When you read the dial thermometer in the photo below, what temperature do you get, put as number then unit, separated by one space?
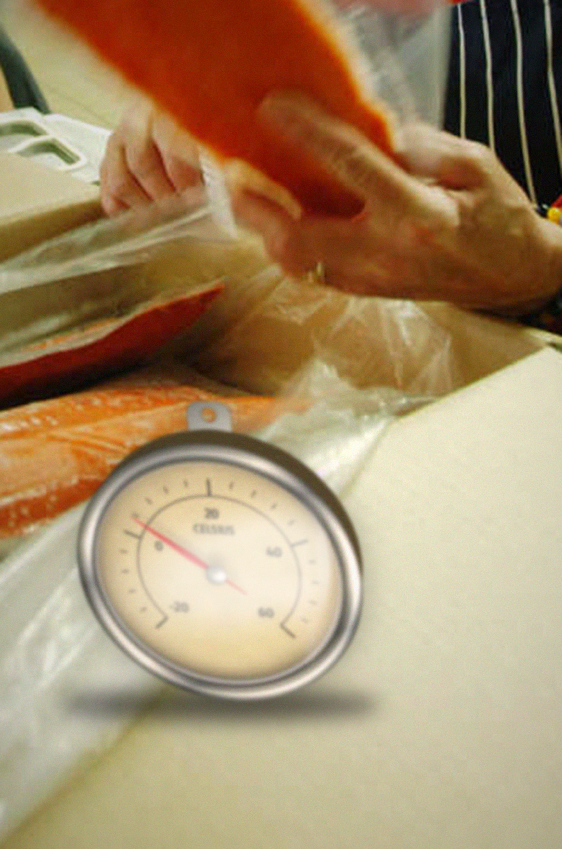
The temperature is 4 °C
